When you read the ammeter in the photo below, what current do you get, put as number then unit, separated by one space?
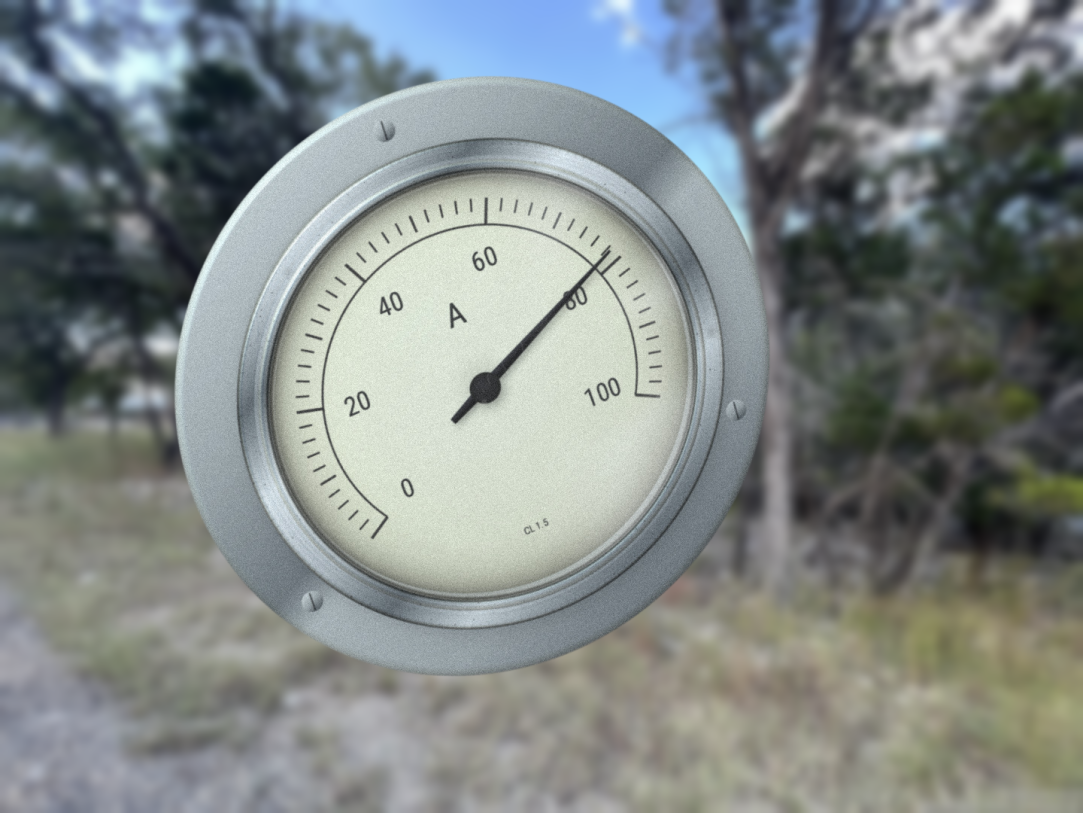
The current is 78 A
